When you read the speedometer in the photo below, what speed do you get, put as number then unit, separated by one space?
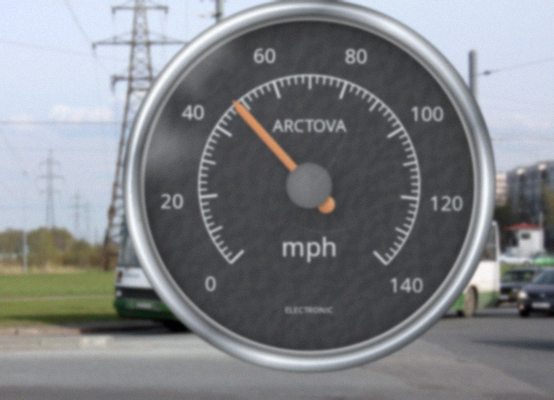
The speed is 48 mph
